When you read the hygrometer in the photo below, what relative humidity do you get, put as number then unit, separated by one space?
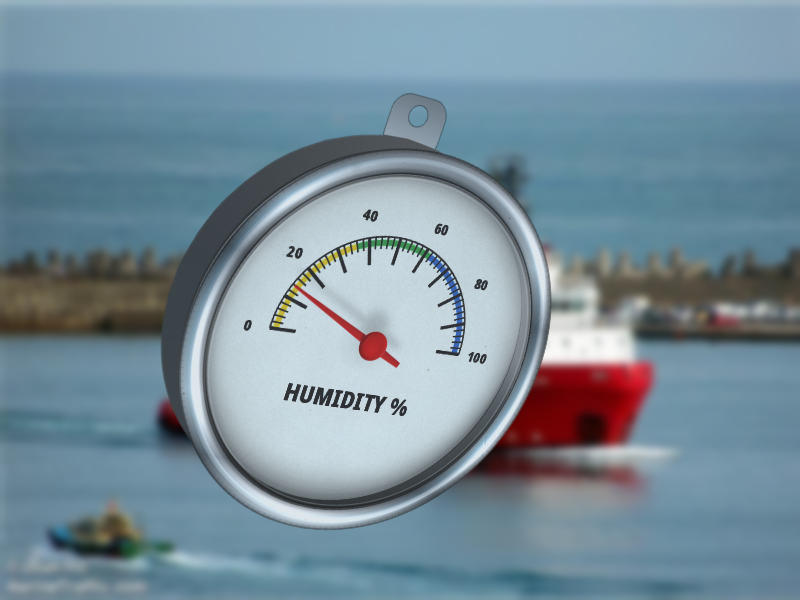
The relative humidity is 14 %
